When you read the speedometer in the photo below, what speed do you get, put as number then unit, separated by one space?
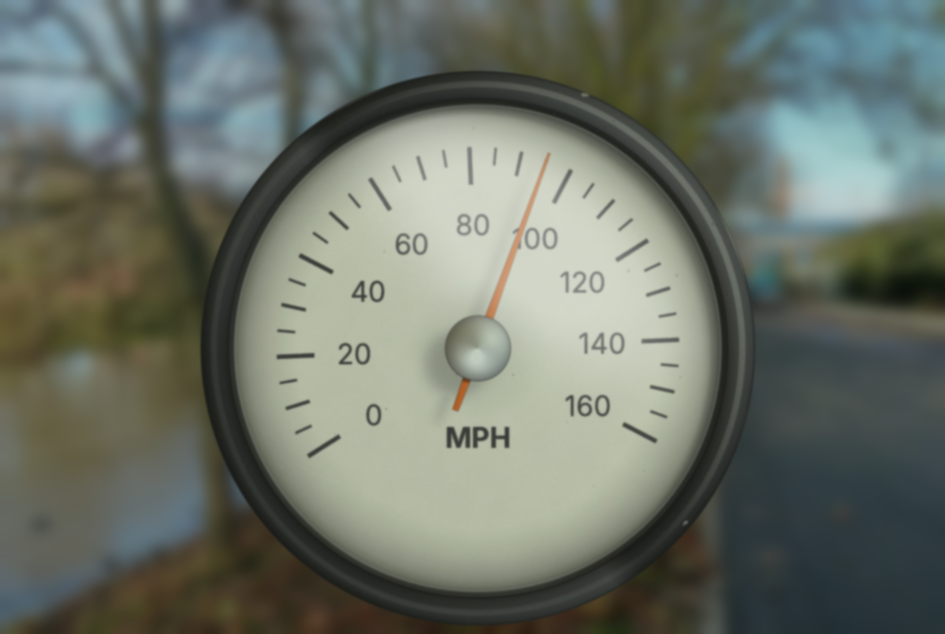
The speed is 95 mph
